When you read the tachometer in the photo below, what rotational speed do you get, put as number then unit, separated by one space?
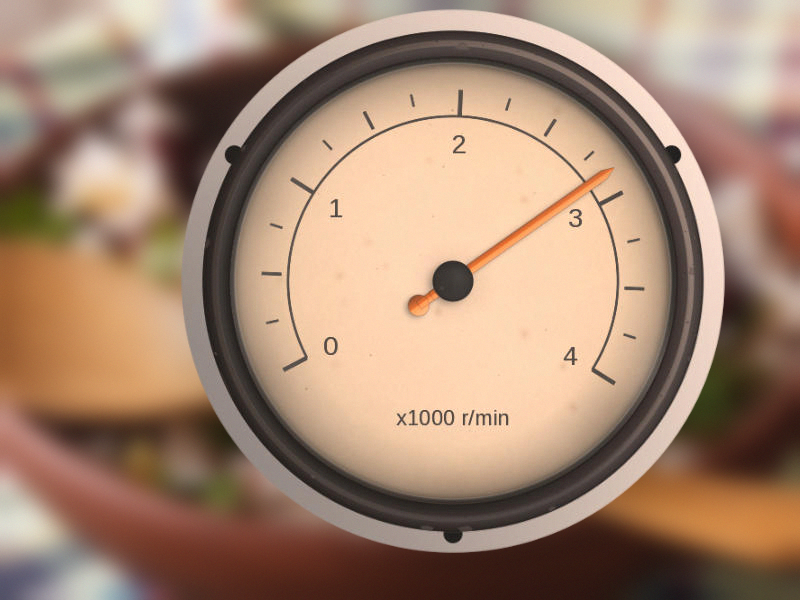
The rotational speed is 2875 rpm
